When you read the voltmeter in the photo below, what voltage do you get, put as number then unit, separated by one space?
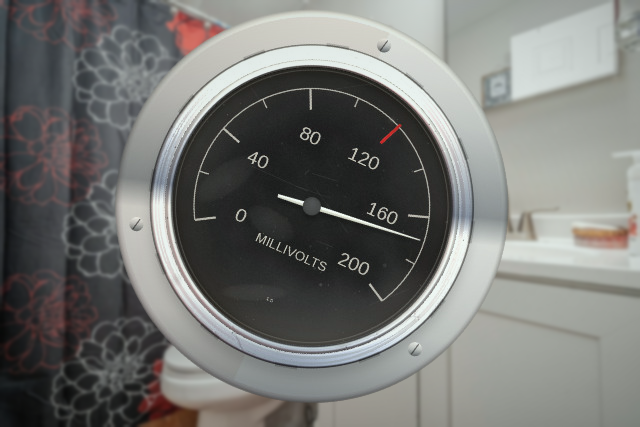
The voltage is 170 mV
